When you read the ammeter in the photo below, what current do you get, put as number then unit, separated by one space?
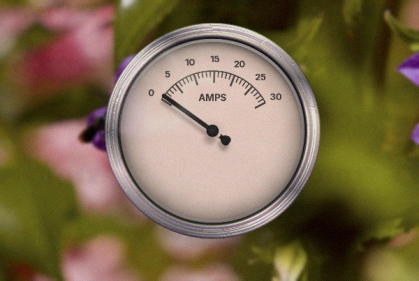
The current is 1 A
